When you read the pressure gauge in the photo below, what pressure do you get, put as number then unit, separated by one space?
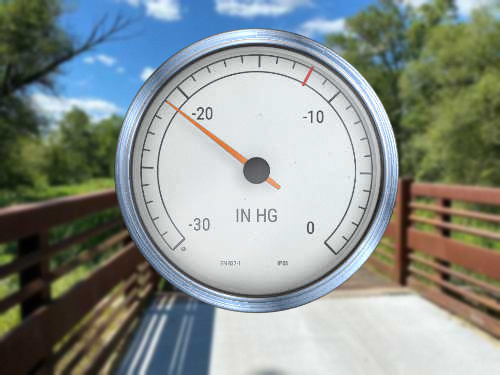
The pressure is -21 inHg
